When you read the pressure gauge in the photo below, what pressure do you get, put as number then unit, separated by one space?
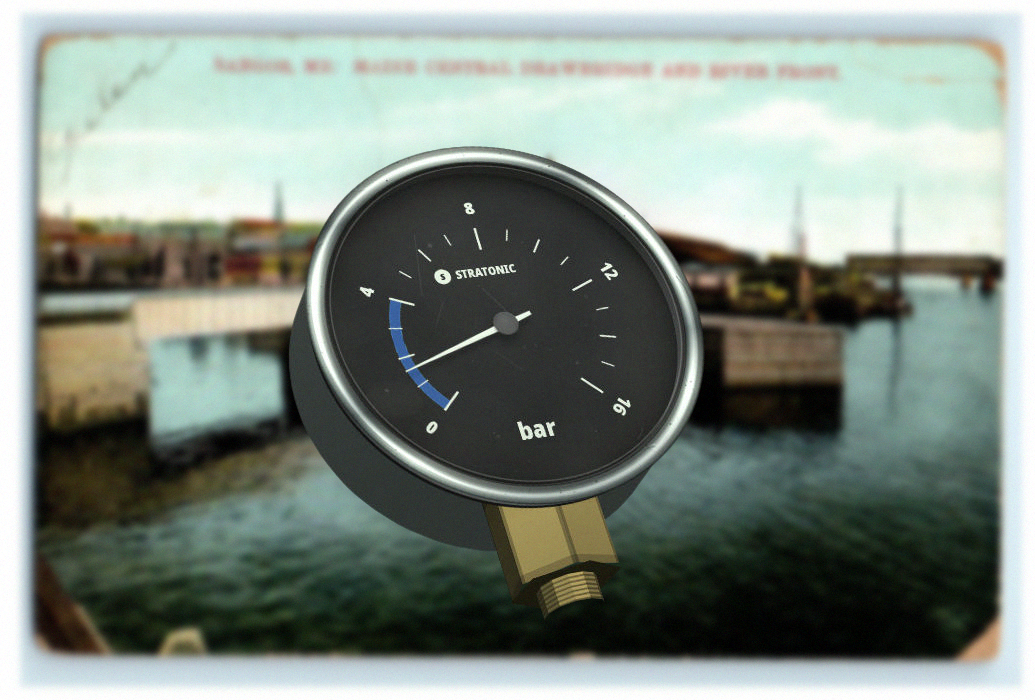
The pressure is 1.5 bar
